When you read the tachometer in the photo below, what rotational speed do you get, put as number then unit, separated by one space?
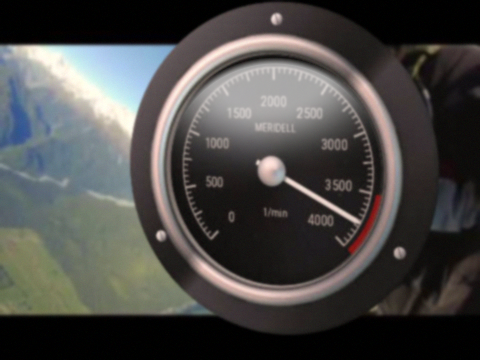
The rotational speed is 3750 rpm
